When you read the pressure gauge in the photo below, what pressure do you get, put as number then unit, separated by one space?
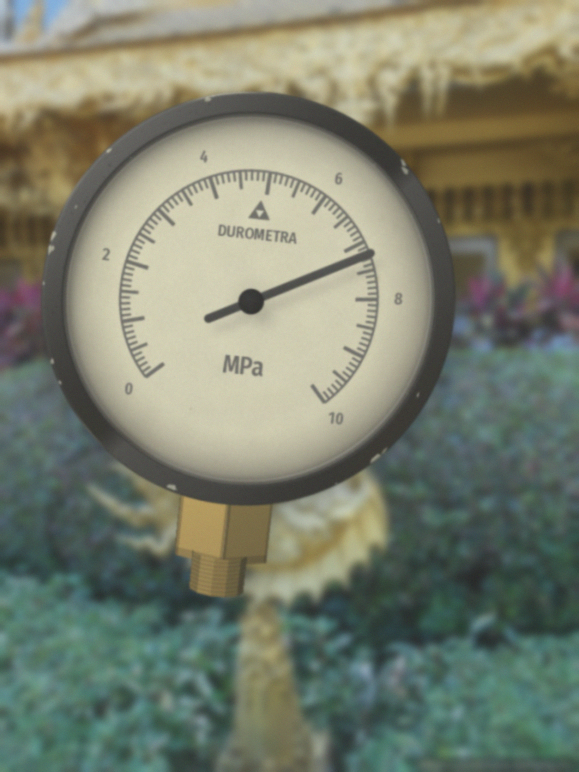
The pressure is 7.2 MPa
